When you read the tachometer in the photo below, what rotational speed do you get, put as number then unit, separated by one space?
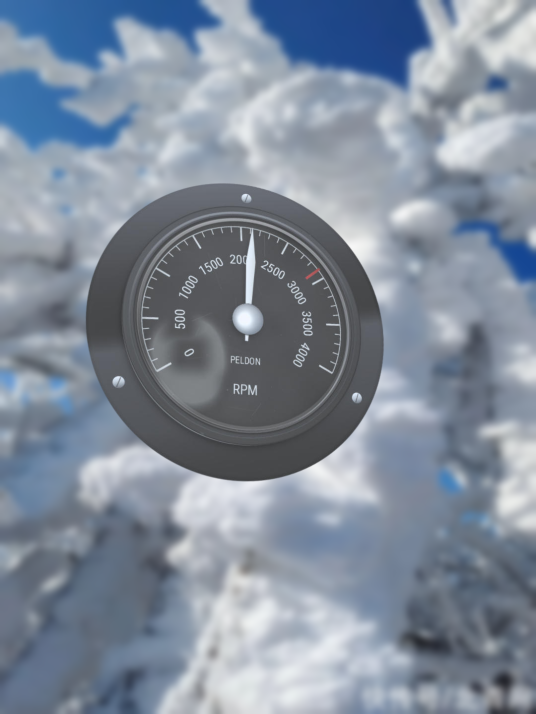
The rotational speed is 2100 rpm
